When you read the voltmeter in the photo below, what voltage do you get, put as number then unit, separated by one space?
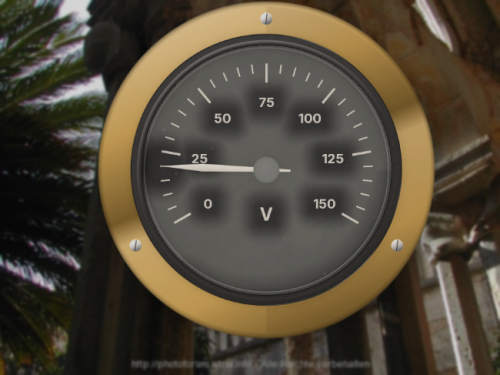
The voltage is 20 V
